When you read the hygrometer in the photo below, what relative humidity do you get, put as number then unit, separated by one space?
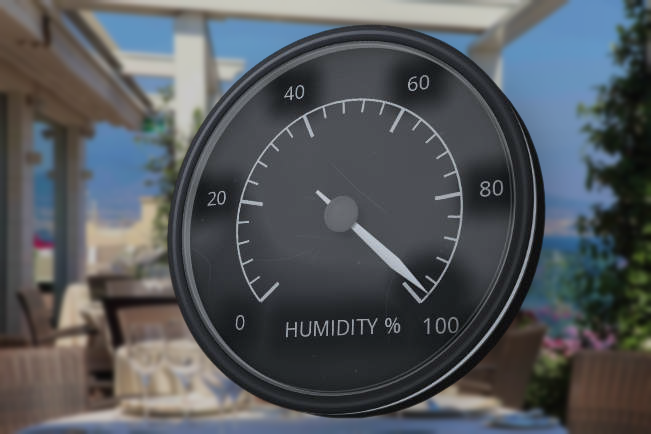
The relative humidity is 98 %
